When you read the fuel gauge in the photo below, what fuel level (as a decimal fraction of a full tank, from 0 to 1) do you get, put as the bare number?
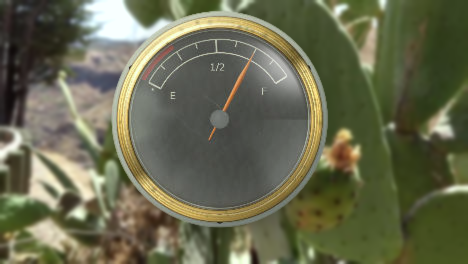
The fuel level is 0.75
